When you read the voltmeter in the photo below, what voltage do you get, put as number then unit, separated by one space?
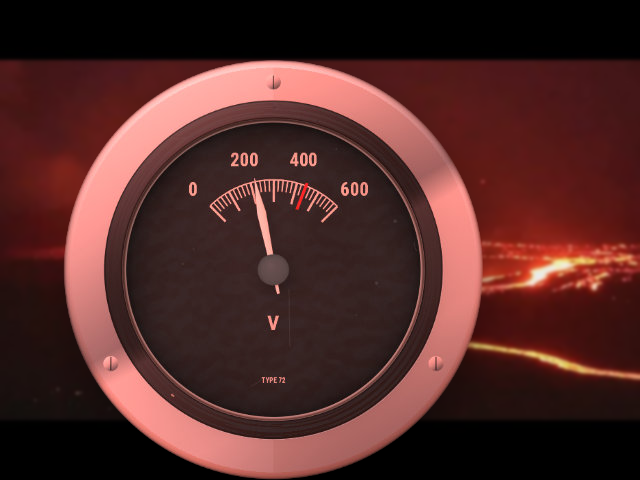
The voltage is 220 V
